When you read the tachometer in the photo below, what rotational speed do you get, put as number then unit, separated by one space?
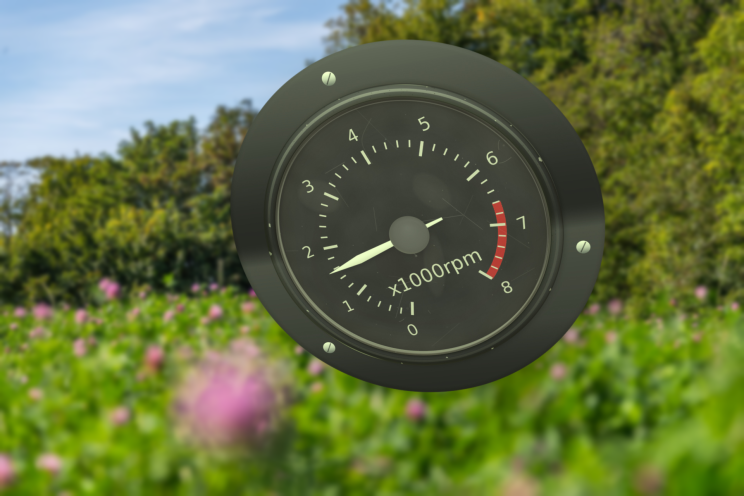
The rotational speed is 1600 rpm
